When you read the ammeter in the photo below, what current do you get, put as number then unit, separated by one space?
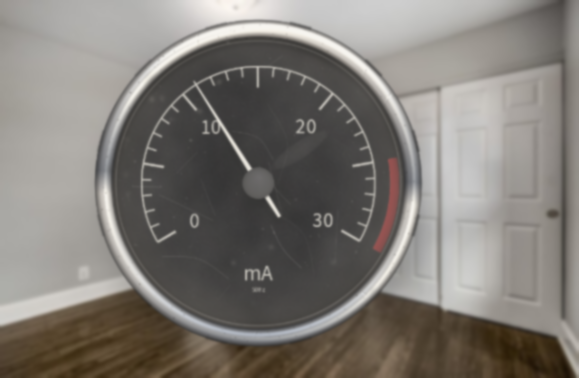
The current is 11 mA
